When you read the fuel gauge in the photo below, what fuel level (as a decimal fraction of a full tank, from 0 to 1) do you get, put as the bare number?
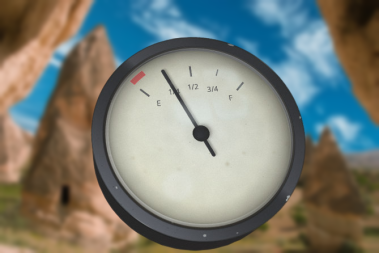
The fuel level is 0.25
